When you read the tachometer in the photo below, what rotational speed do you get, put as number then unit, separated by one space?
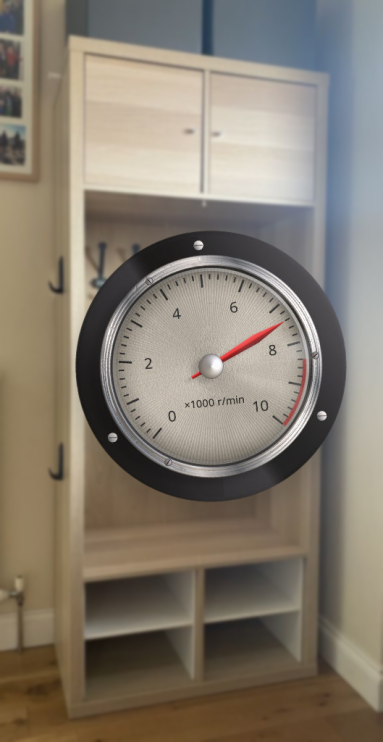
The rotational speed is 7400 rpm
